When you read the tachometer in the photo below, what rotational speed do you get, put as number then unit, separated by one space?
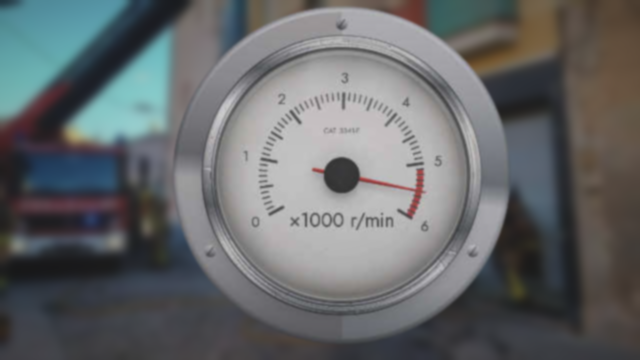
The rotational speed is 5500 rpm
